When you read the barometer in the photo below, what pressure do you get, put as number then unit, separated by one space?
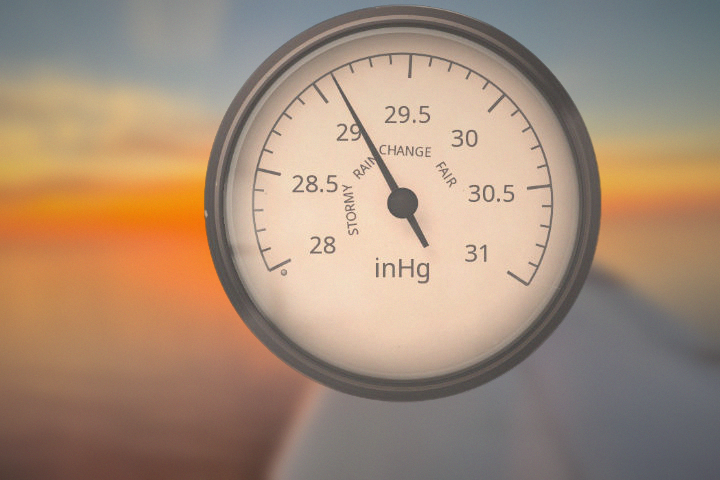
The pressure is 29.1 inHg
